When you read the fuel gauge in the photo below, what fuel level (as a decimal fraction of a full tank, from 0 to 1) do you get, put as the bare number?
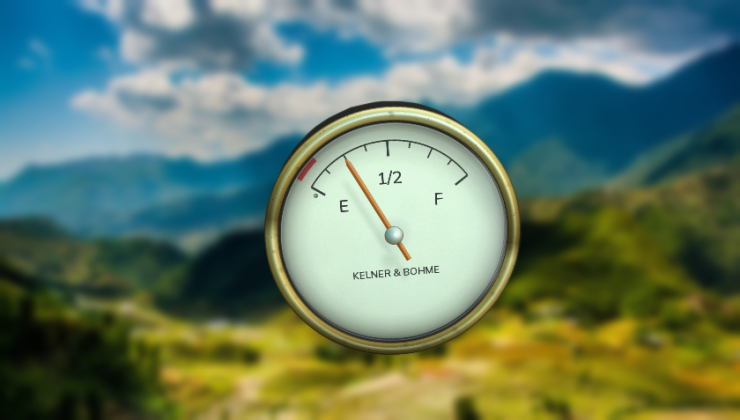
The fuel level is 0.25
